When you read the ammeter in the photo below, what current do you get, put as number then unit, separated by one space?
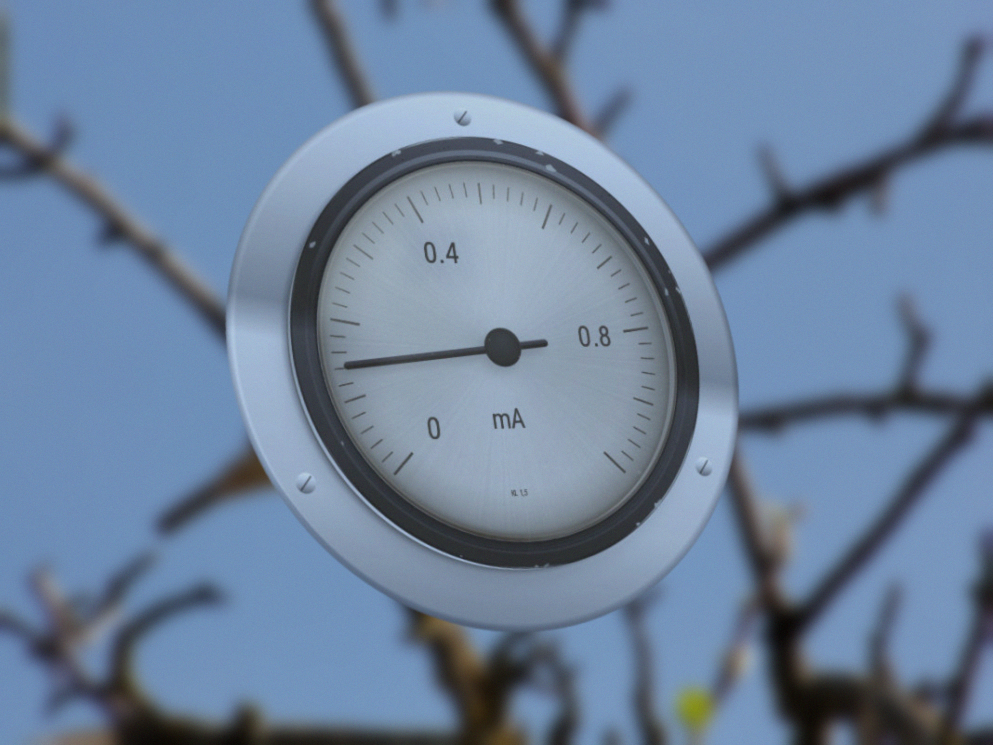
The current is 0.14 mA
